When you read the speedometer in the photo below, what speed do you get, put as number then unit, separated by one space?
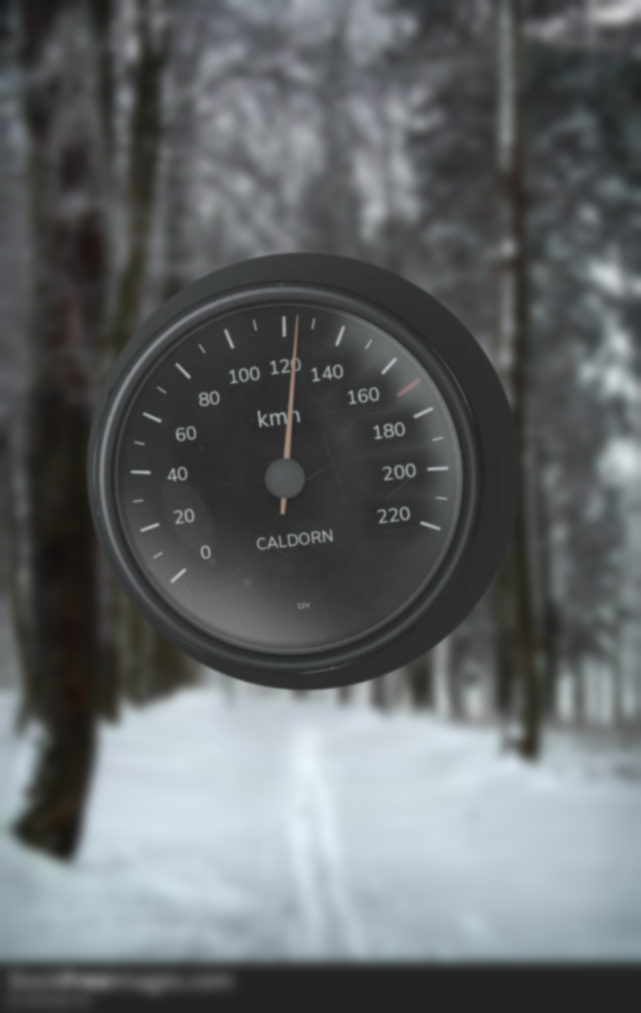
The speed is 125 km/h
